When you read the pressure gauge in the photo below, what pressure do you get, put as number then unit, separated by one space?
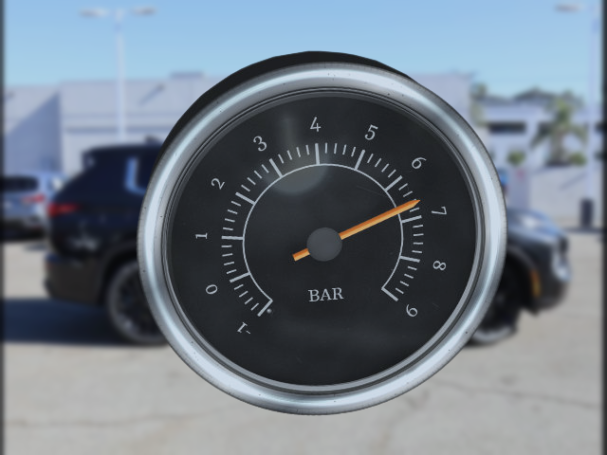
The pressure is 6.6 bar
